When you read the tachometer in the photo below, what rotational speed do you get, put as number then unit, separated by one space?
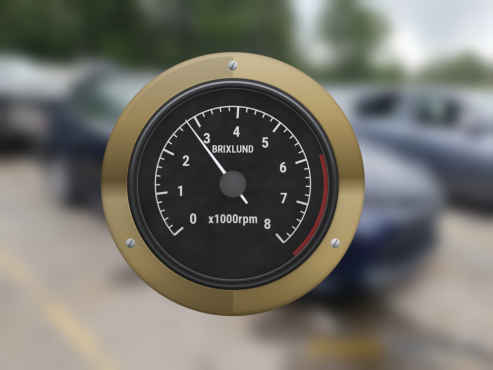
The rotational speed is 2800 rpm
